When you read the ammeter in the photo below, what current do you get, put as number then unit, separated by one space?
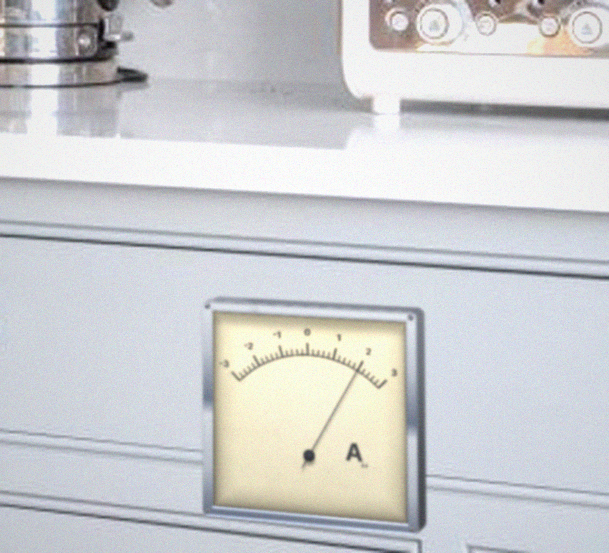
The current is 2 A
